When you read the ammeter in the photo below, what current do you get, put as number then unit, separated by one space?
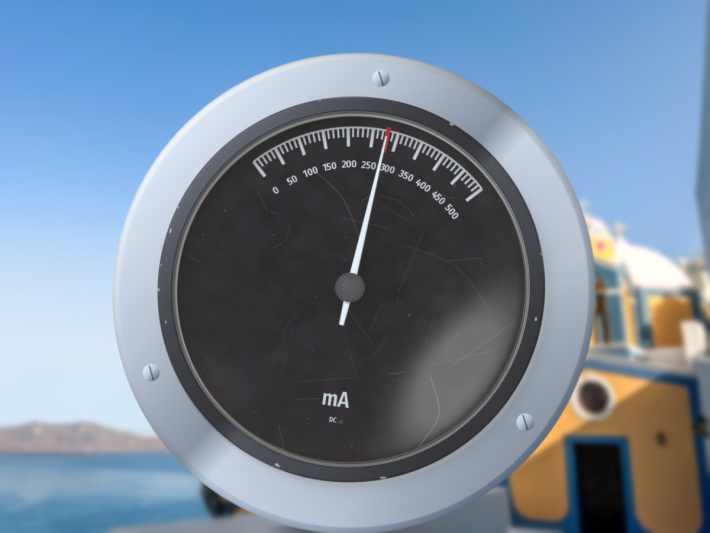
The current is 280 mA
